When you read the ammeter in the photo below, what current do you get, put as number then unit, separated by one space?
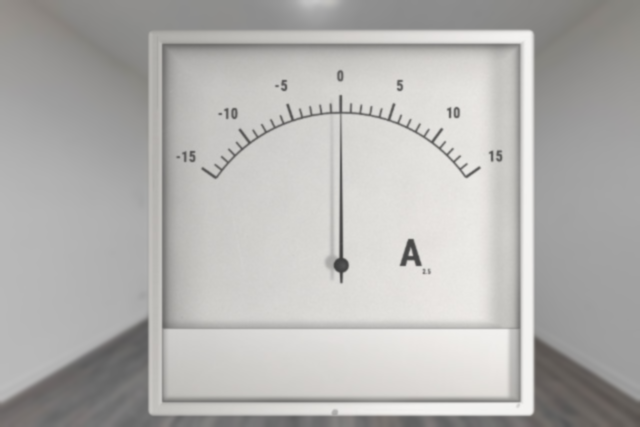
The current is 0 A
